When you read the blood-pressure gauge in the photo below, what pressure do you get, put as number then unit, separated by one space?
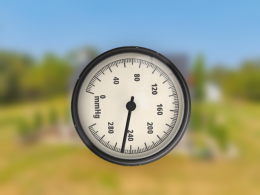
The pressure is 250 mmHg
